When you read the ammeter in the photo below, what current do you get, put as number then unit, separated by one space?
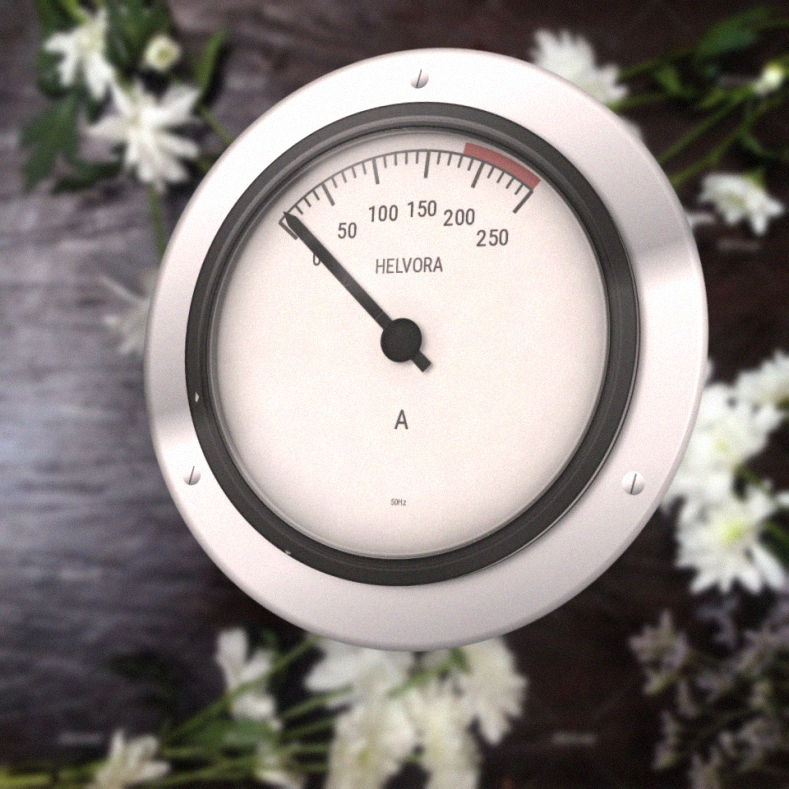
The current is 10 A
